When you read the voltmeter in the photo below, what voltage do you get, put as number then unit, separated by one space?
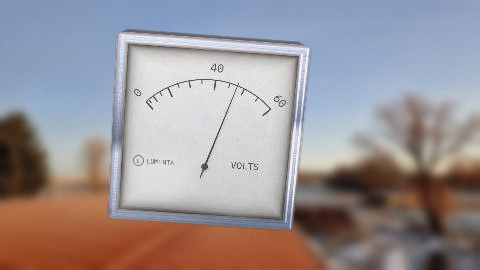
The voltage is 47.5 V
